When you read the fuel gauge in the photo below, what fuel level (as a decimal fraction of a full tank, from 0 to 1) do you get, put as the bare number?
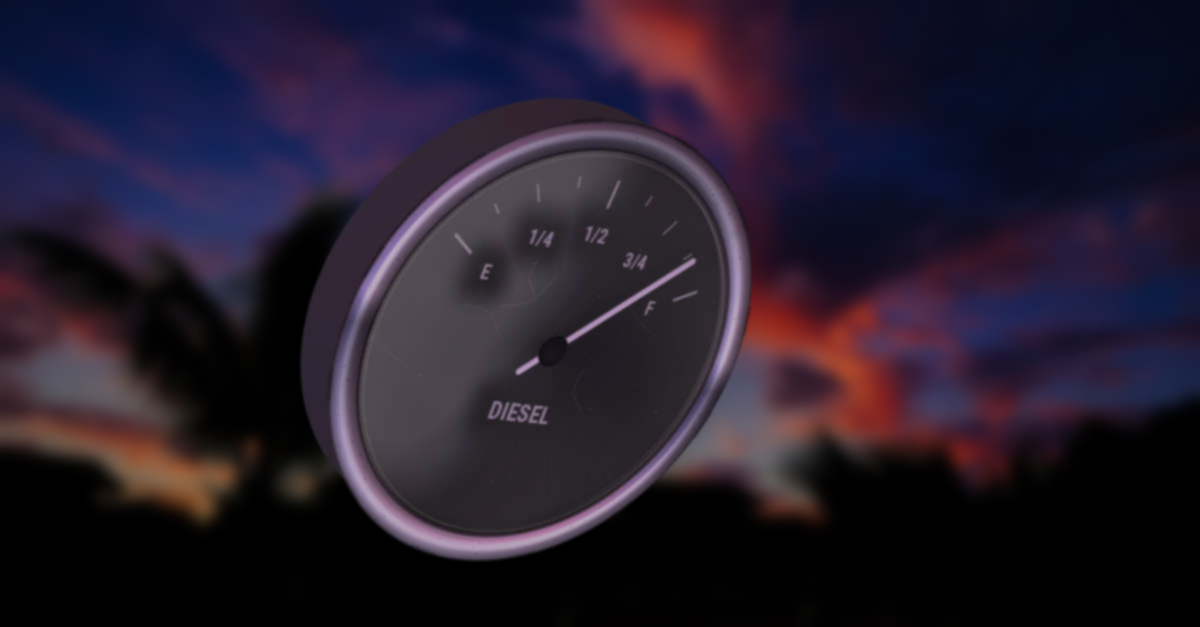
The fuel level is 0.875
